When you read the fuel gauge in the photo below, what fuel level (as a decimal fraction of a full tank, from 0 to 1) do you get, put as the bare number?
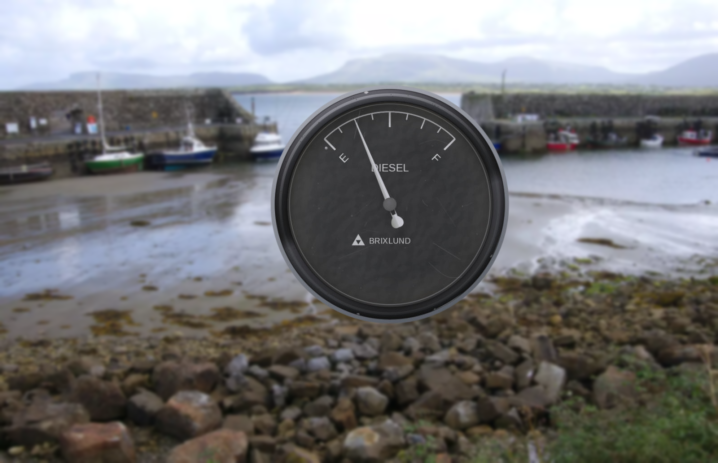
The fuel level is 0.25
